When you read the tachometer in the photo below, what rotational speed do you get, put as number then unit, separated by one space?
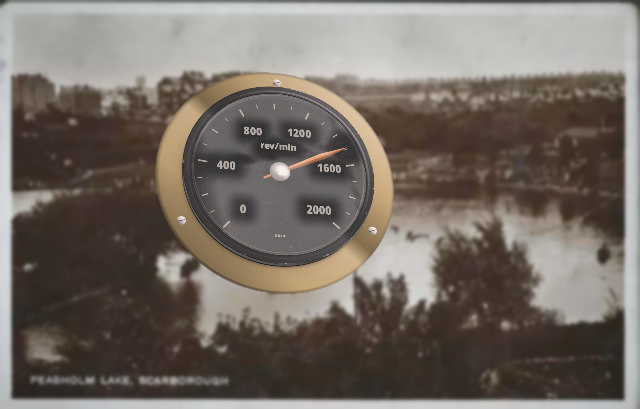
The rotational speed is 1500 rpm
